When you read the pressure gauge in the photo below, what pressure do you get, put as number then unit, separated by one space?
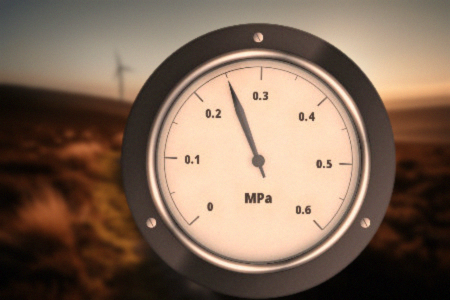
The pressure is 0.25 MPa
